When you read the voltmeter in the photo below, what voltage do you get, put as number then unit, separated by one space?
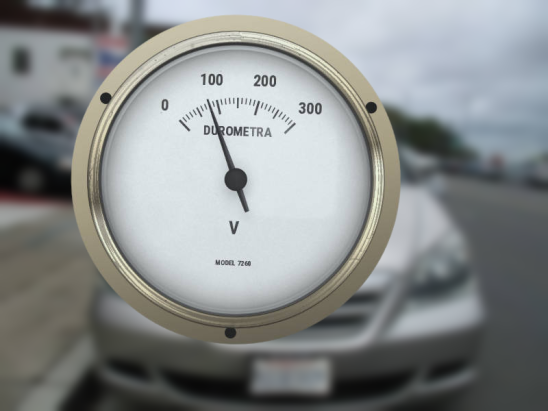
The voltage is 80 V
